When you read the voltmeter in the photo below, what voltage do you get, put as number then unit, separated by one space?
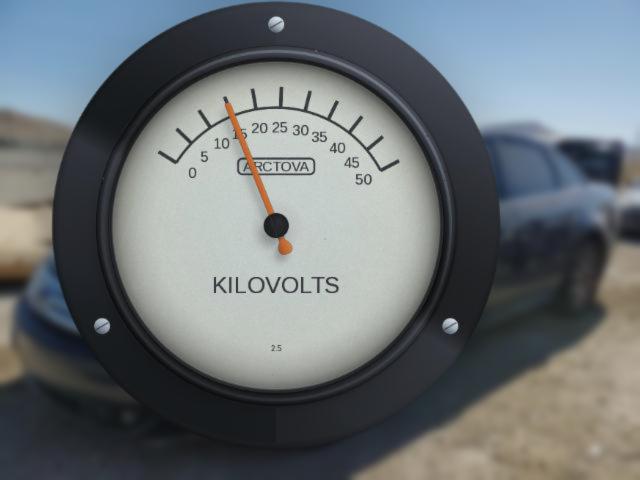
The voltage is 15 kV
